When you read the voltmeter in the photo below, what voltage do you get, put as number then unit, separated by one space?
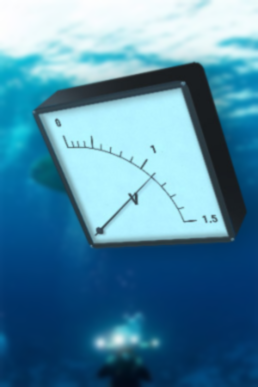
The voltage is 1.1 V
